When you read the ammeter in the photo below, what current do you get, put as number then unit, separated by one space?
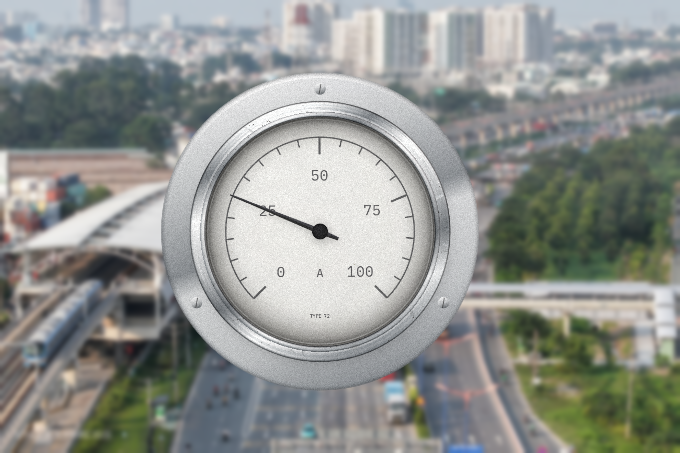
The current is 25 A
